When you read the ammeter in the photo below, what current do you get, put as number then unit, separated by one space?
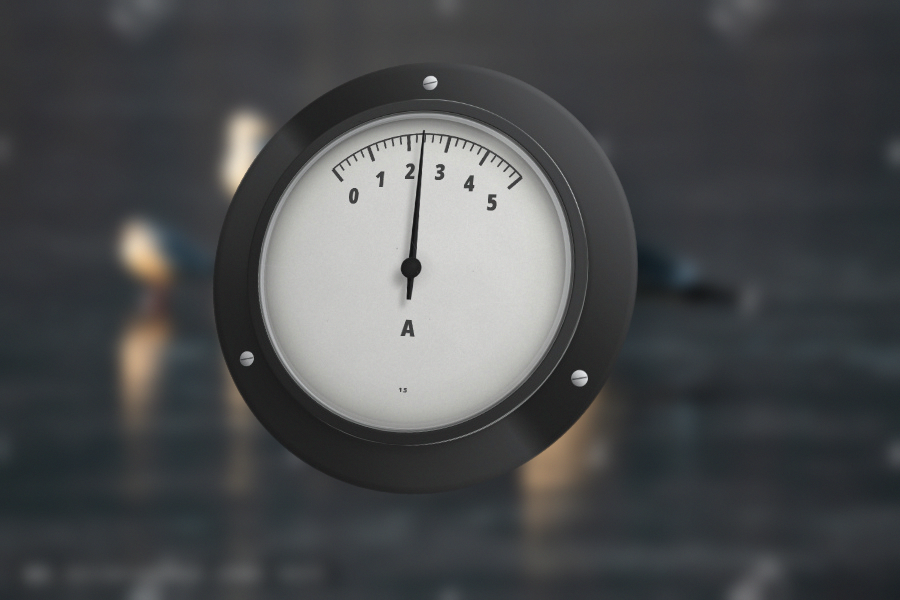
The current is 2.4 A
